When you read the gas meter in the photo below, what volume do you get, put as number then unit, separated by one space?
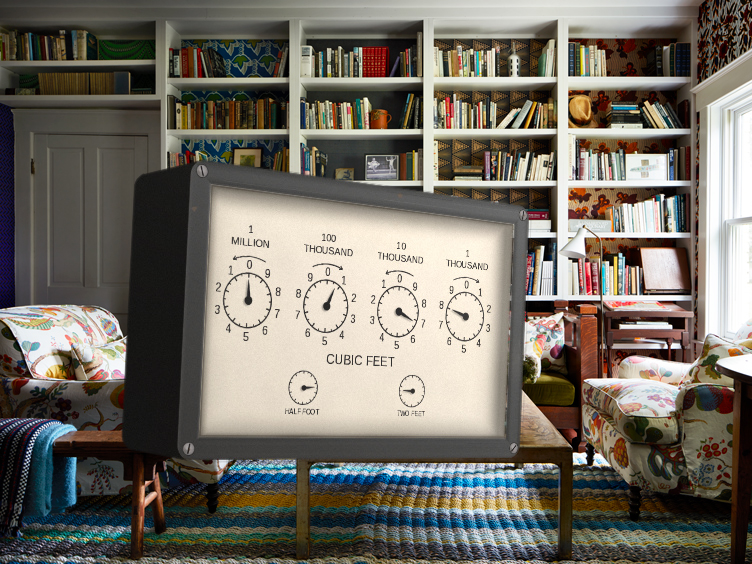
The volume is 6800 ft³
